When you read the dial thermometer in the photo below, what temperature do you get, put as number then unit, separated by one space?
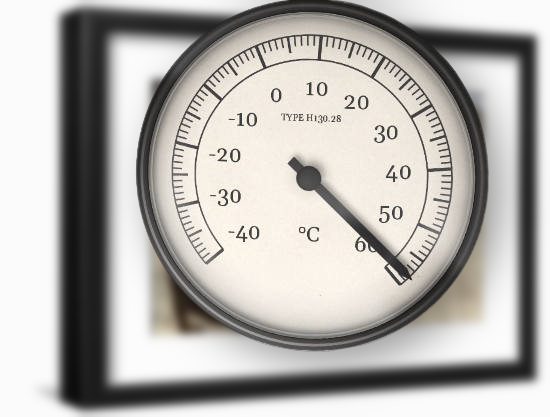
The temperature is 58 °C
